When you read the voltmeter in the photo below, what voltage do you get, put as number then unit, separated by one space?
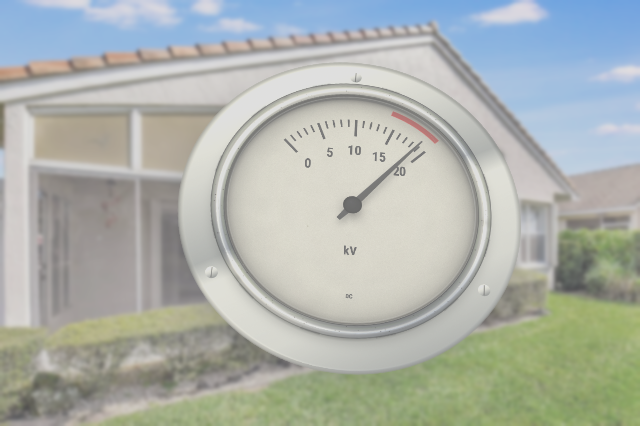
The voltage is 19 kV
